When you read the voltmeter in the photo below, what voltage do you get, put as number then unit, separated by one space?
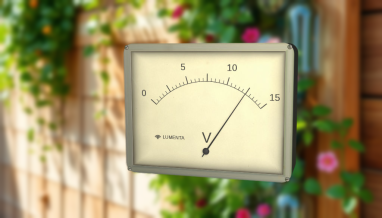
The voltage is 12.5 V
